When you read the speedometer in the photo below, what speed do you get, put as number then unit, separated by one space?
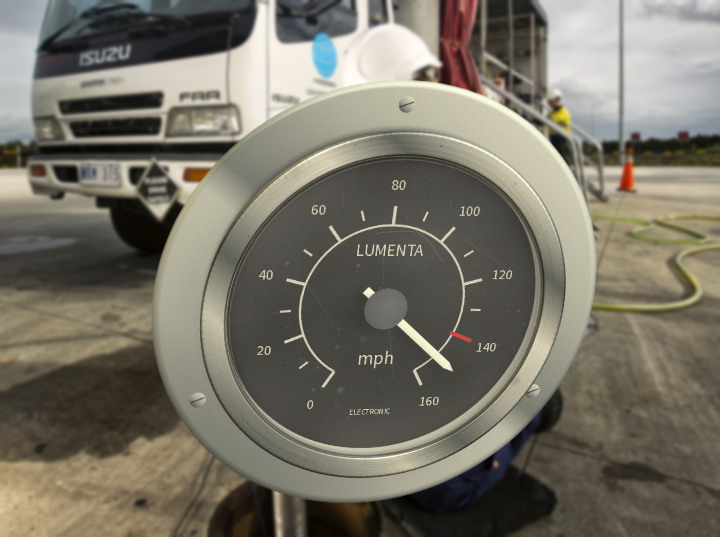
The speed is 150 mph
